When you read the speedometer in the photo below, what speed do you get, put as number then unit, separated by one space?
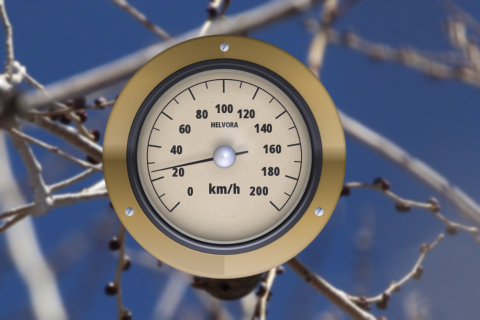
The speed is 25 km/h
